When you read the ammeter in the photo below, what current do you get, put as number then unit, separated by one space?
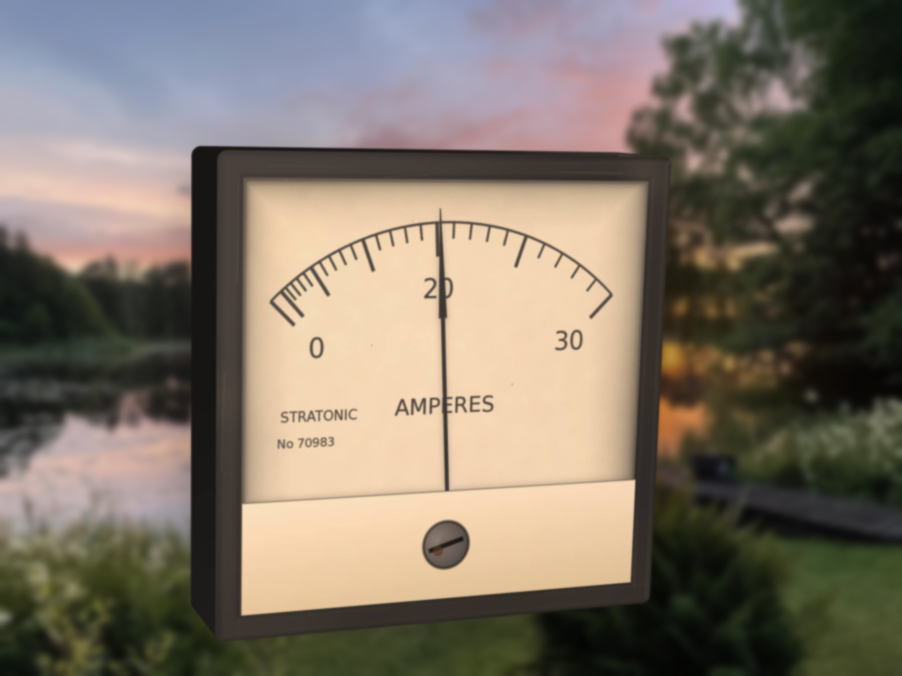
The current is 20 A
